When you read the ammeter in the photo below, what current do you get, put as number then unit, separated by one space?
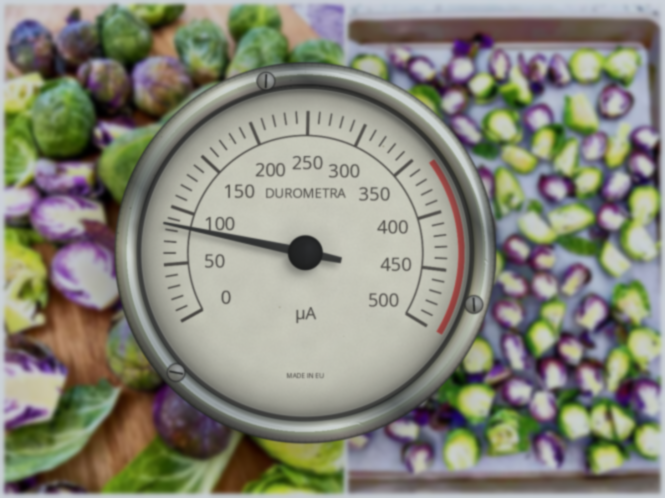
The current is 85 µA
